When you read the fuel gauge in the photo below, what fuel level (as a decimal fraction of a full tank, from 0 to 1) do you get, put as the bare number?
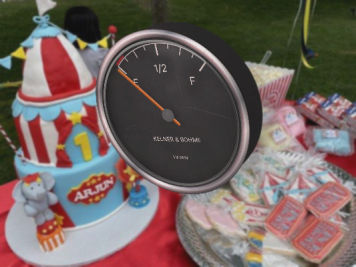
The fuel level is 0
